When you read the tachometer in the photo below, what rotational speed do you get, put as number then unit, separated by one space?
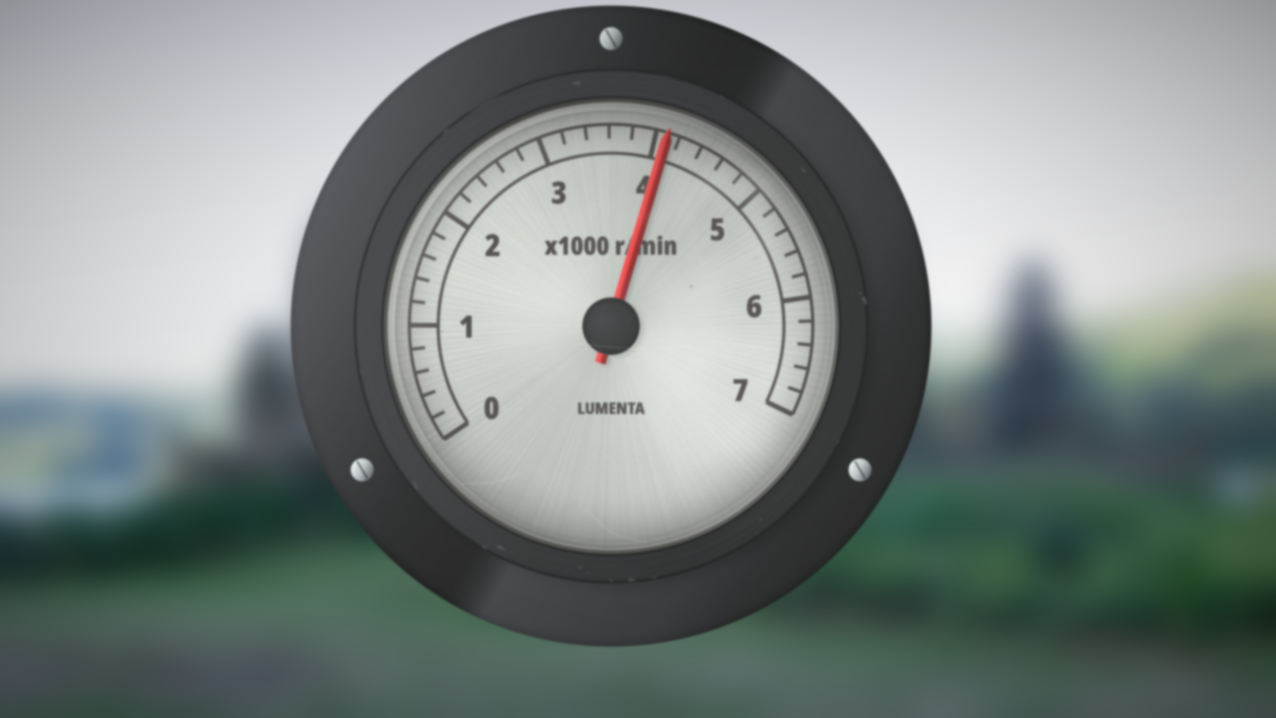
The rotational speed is 4100 rpm
